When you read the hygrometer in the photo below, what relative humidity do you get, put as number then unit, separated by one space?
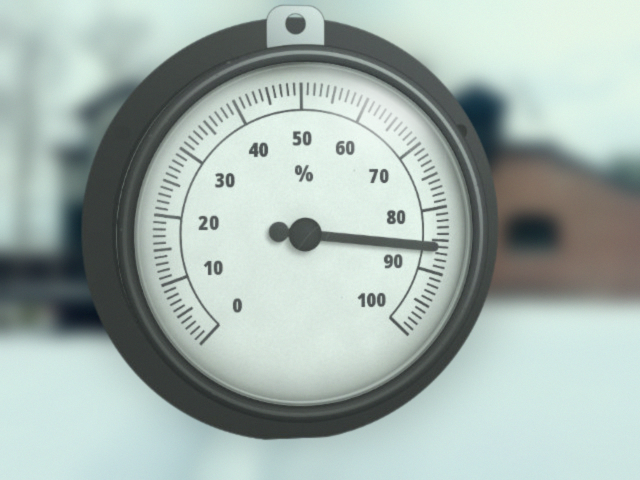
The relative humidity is 86 %
